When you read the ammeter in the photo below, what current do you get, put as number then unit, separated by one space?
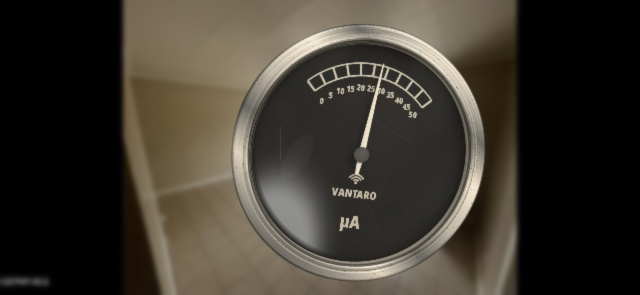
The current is 27.5 µA
